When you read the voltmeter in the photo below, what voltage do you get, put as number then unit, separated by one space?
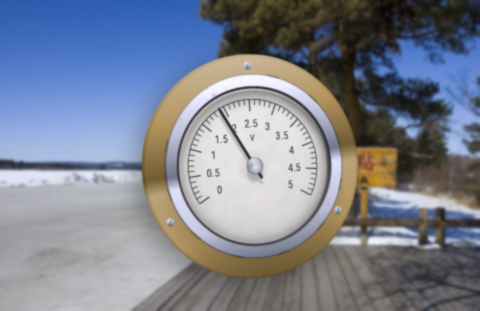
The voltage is 1.9 V
